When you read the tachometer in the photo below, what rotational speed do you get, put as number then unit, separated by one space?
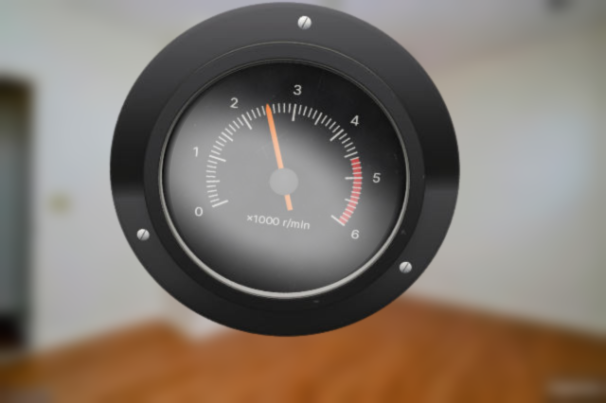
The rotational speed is 2500 rpm
